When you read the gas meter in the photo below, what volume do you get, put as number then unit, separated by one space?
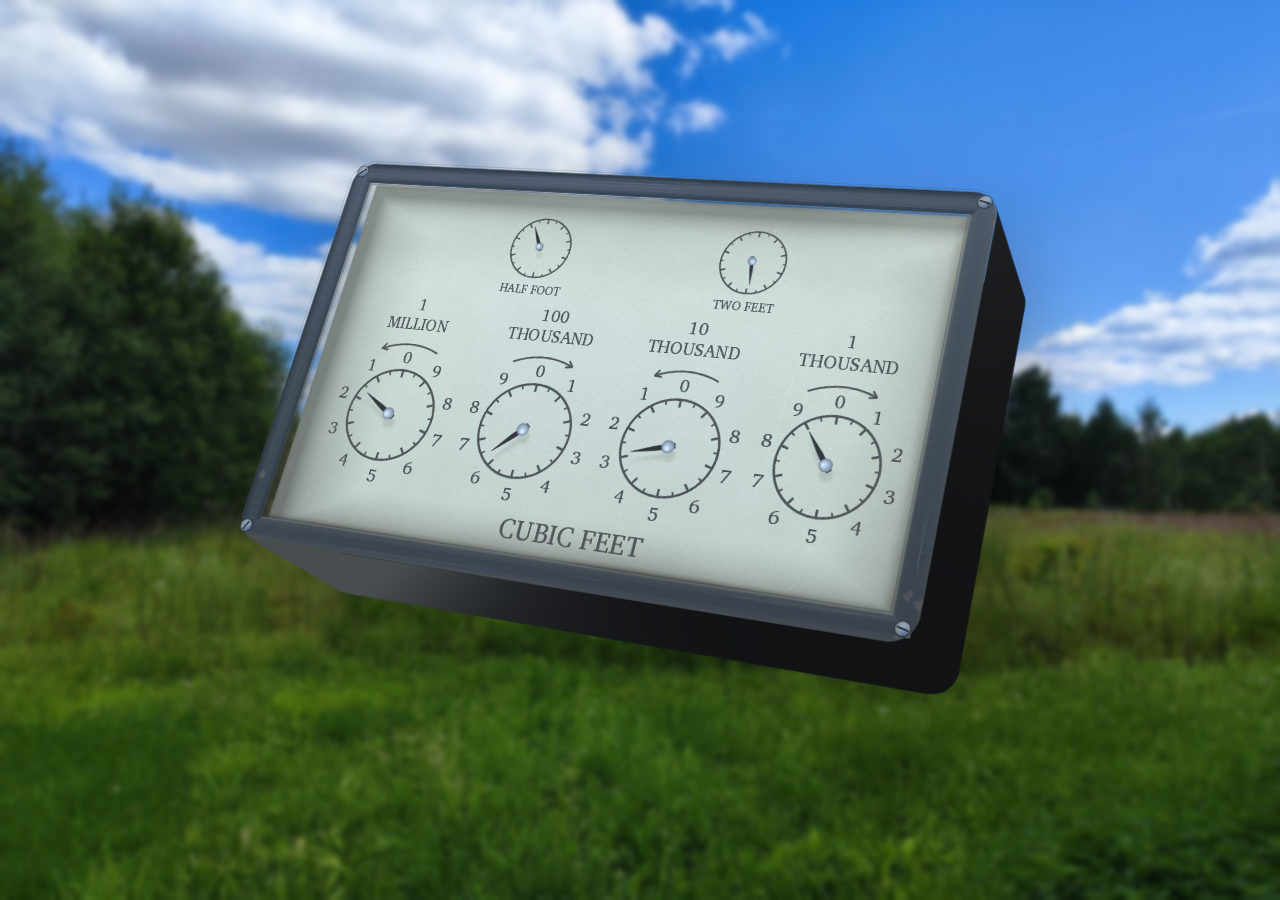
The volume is 162900 ft³
